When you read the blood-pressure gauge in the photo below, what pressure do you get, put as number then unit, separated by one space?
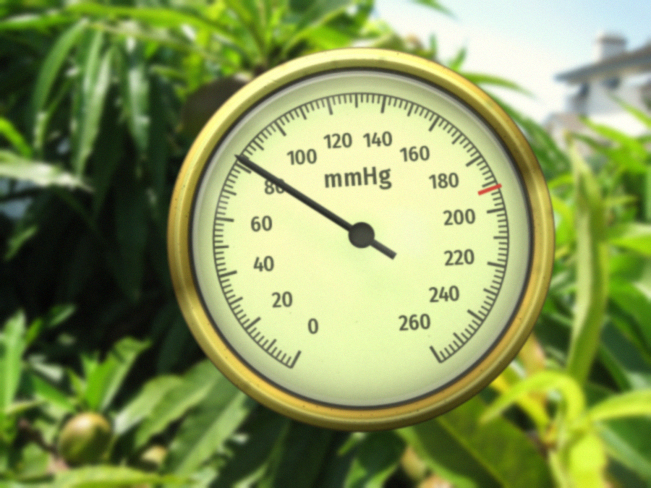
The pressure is 82 mmHg
